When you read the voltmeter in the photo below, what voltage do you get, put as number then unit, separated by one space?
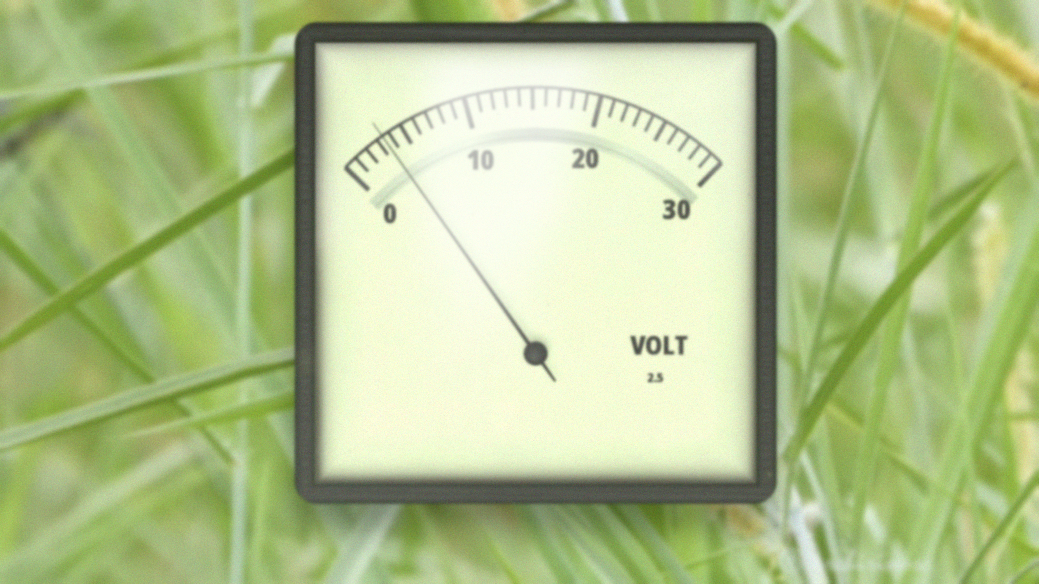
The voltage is 3.5 V
